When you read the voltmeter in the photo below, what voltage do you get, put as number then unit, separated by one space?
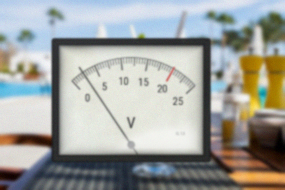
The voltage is 2.5 V
